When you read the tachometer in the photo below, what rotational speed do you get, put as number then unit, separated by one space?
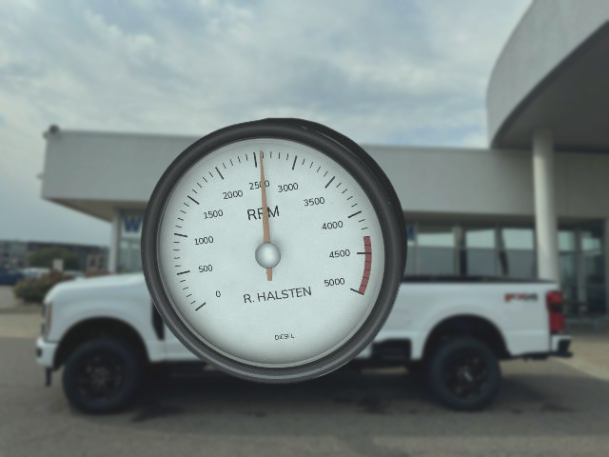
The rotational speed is 2600 rpm
